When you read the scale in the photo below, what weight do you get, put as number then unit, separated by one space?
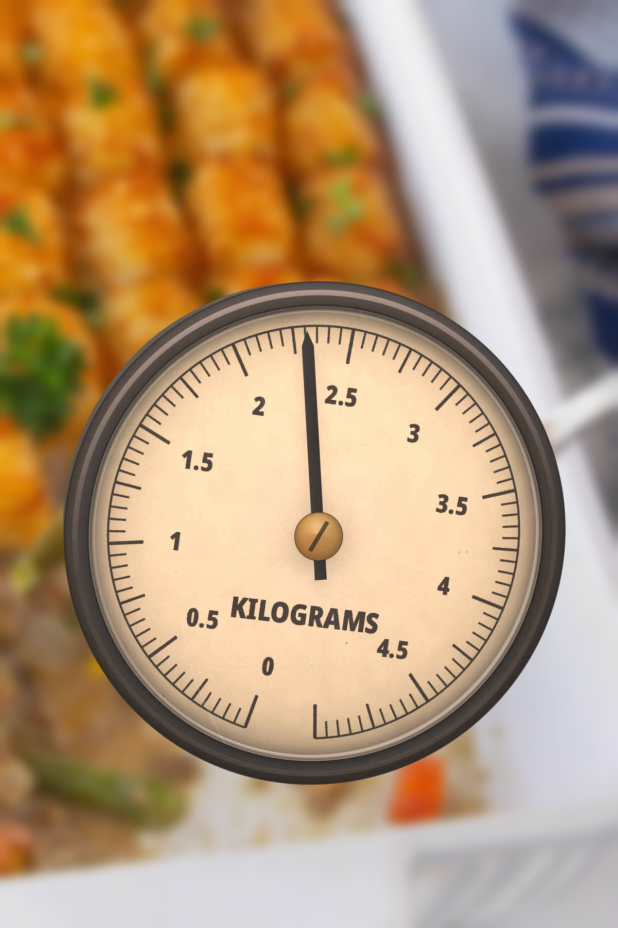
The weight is 2.3 kg
